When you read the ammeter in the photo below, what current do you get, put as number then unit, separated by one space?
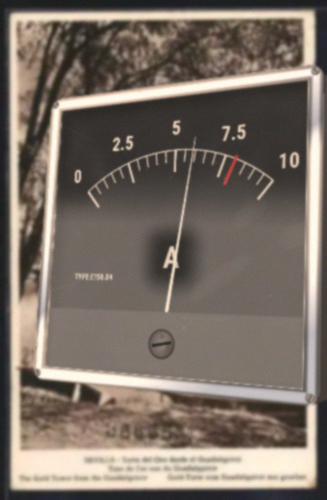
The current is 6 A
